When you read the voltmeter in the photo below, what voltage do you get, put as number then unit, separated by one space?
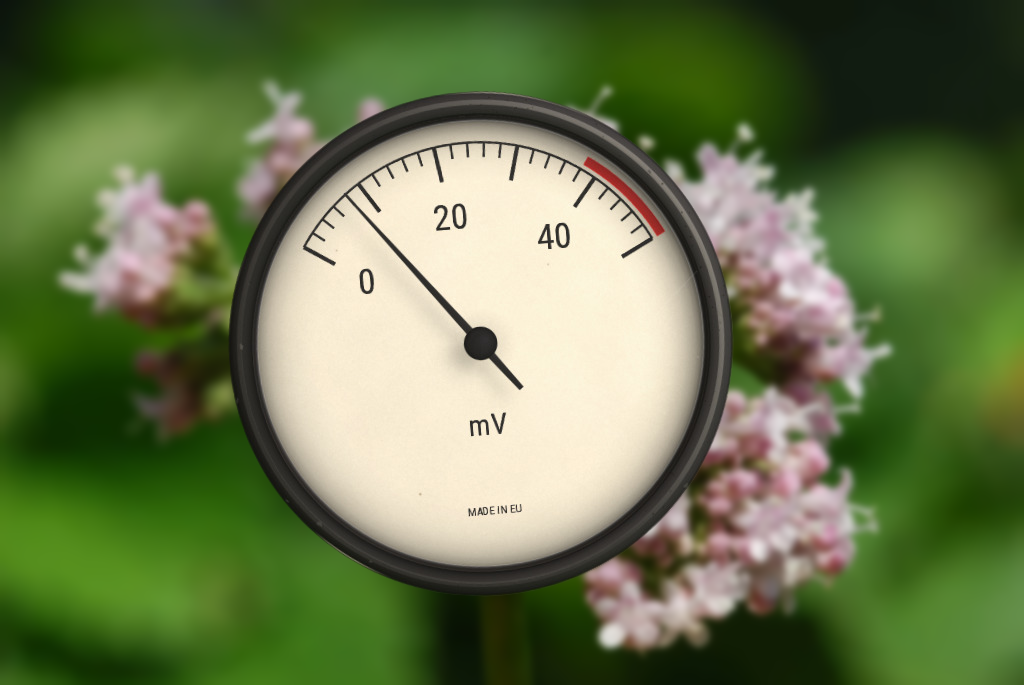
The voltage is 8 mV
